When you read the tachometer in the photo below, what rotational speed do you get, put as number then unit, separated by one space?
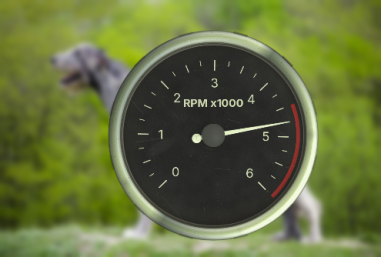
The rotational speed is 4750 rpm
